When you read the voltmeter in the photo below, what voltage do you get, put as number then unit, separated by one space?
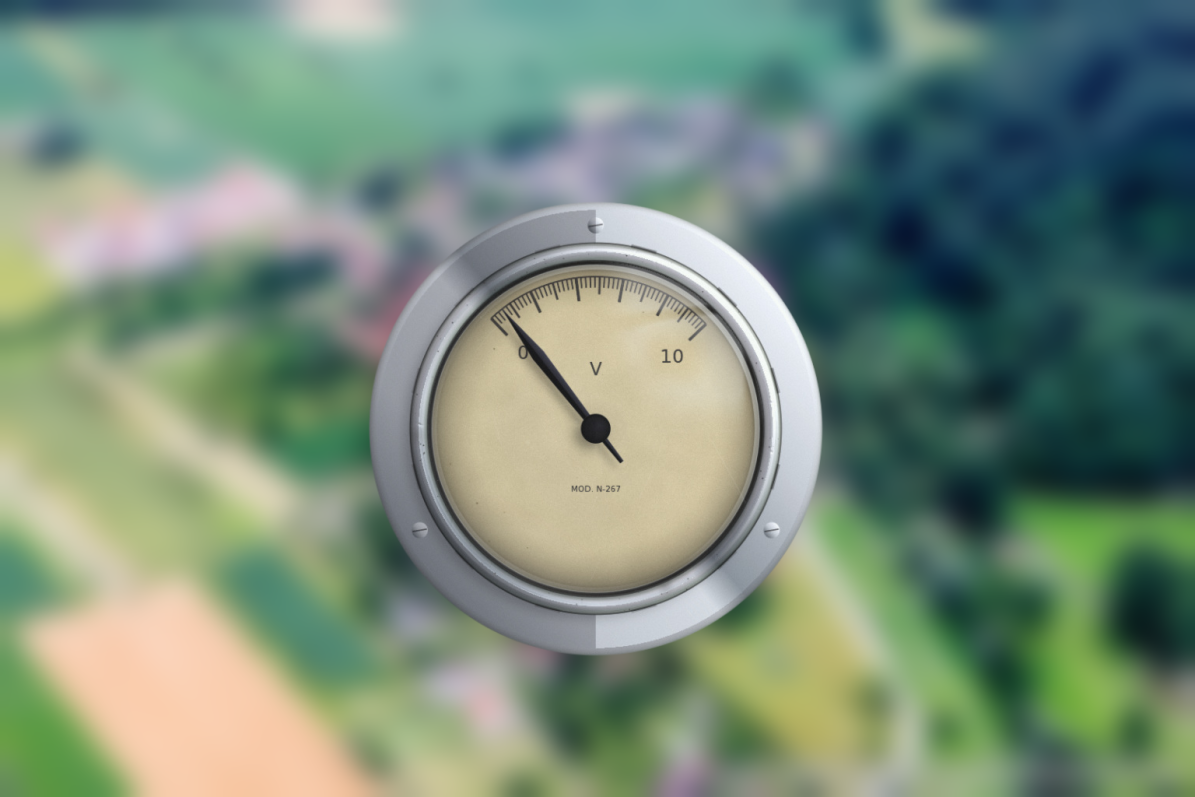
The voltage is 0.6 V
